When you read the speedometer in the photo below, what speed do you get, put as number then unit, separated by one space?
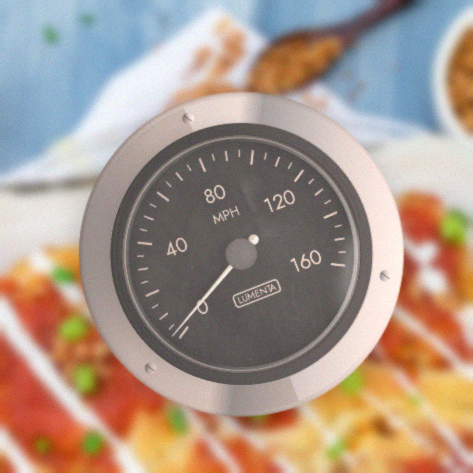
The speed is 2.5 mph
